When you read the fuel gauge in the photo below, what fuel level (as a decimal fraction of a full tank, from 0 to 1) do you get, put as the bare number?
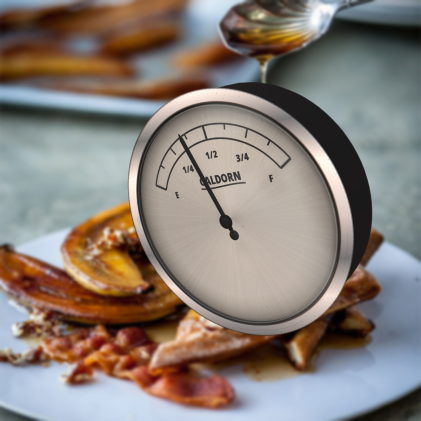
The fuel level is 0.375
